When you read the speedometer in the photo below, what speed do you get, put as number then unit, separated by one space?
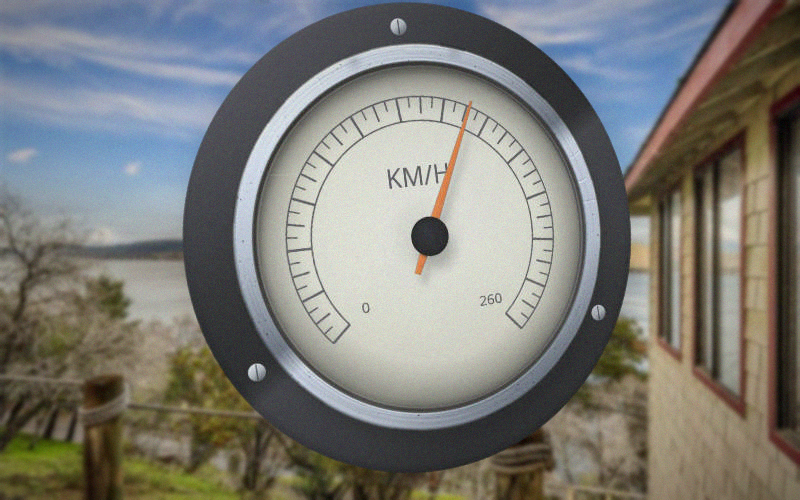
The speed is 150 km/h
